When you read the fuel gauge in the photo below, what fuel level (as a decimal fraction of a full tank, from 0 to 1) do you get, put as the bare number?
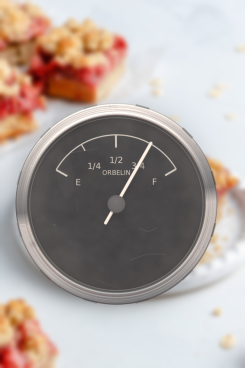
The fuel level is 0.75
